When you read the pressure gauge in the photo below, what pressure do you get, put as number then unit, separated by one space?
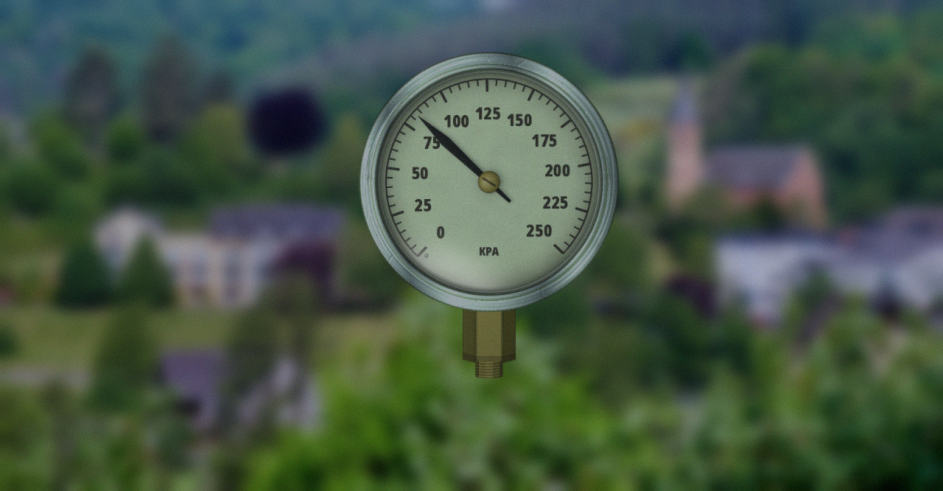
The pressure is 82.5 kPa
